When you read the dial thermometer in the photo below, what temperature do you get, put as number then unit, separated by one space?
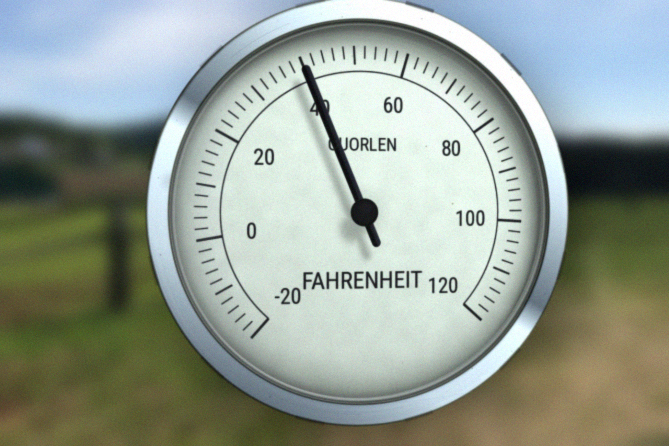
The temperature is 40 °F
